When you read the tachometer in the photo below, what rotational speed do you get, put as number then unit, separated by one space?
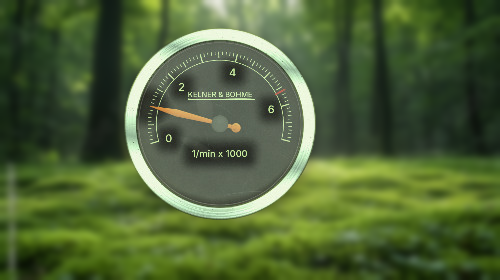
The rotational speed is 1000 rpm
